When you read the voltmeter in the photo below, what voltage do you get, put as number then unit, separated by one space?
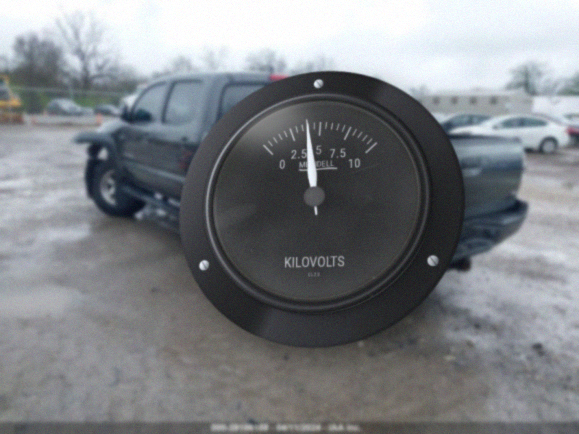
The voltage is 4 kV
